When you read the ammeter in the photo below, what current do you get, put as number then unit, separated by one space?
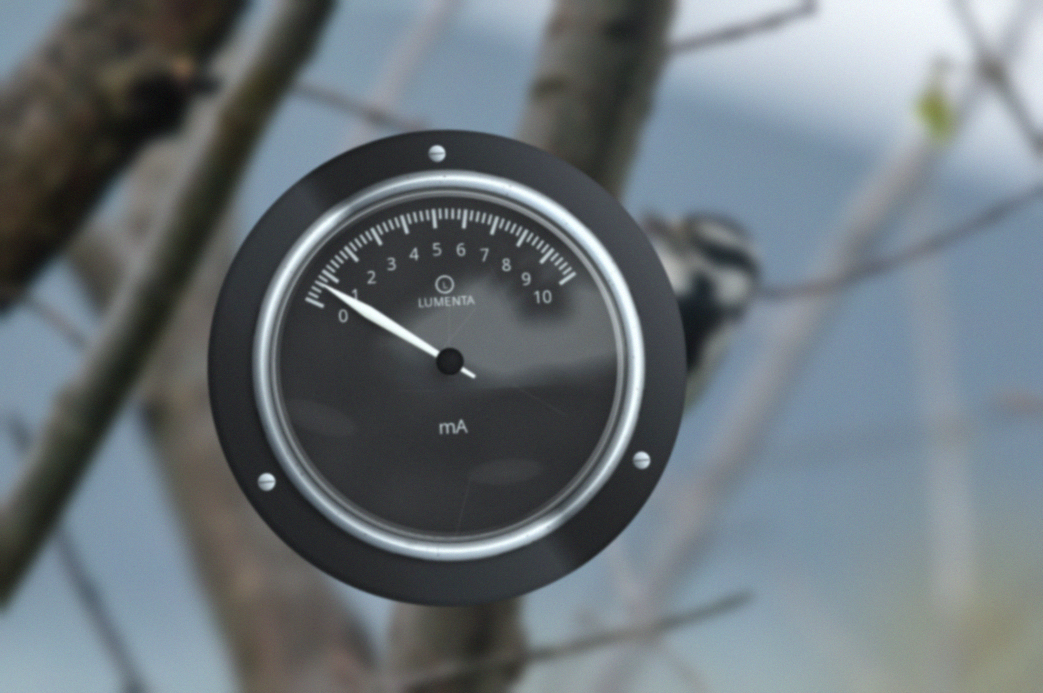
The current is 0.6 mA
